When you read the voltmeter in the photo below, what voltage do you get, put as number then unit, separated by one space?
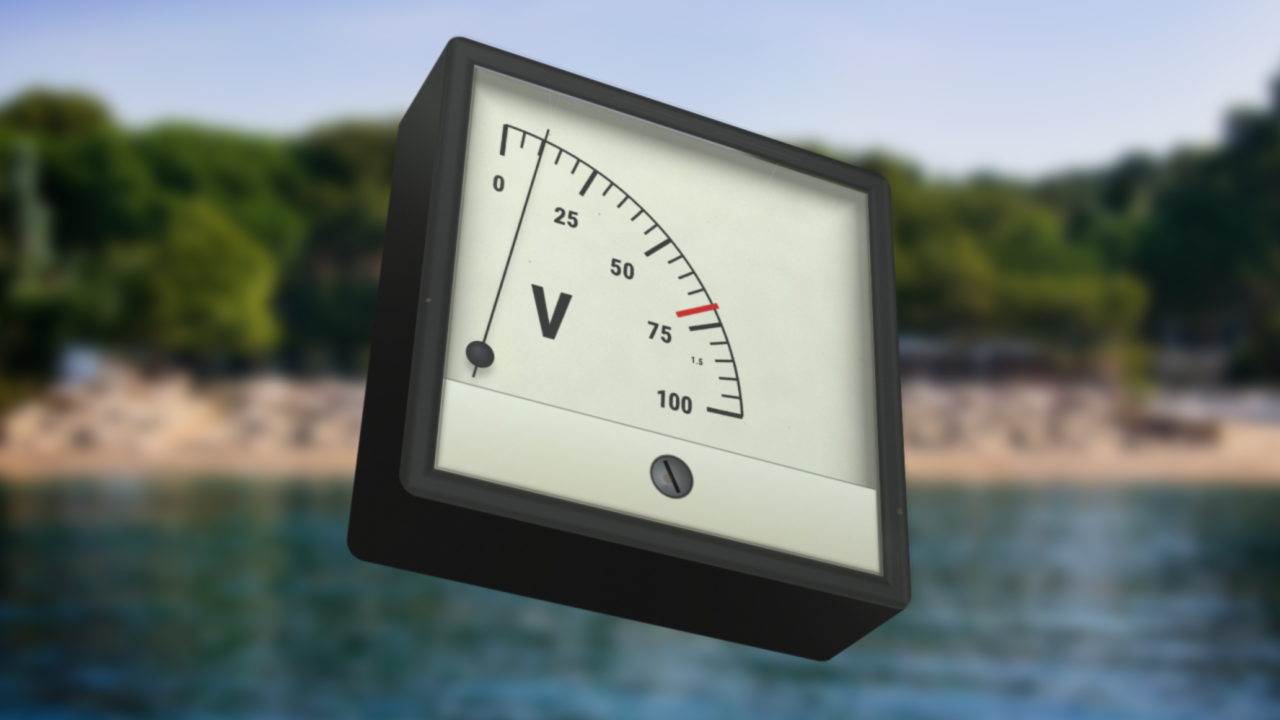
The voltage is 10 V
